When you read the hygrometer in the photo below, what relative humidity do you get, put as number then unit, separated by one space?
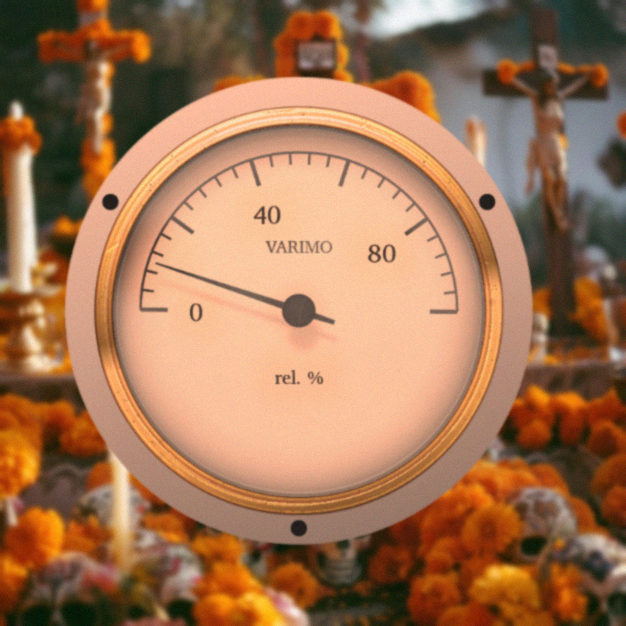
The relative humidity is 10 %
